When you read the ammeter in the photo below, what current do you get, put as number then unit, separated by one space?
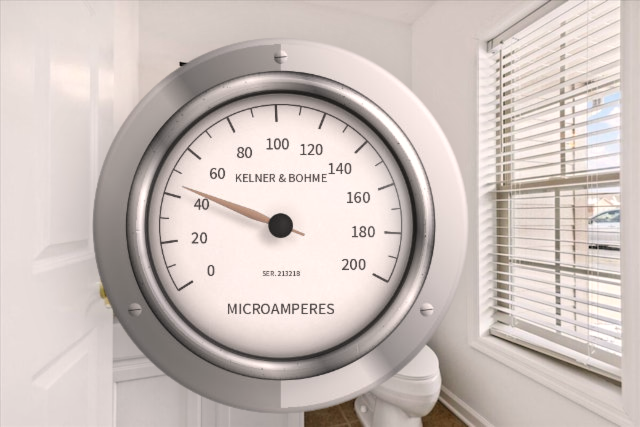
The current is 45 µA
